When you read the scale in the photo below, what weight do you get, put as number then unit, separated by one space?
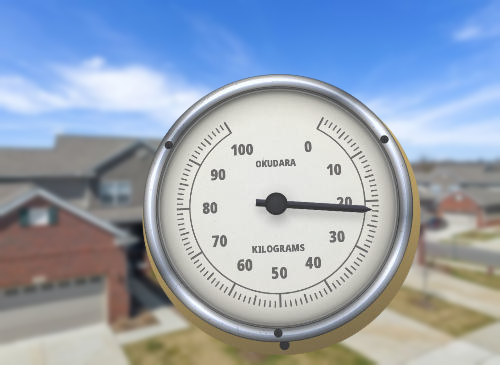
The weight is 22 kg
